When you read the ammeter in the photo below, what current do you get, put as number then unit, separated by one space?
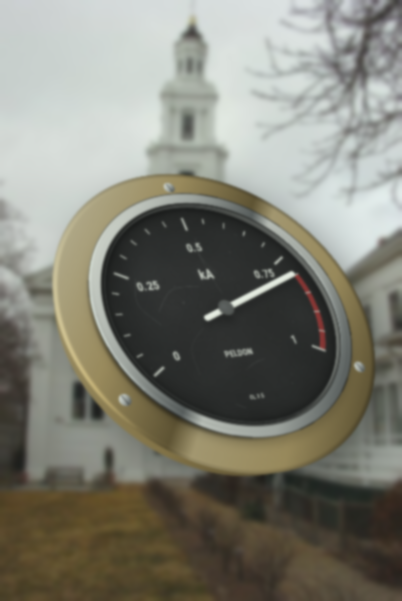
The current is 0.8 kA
